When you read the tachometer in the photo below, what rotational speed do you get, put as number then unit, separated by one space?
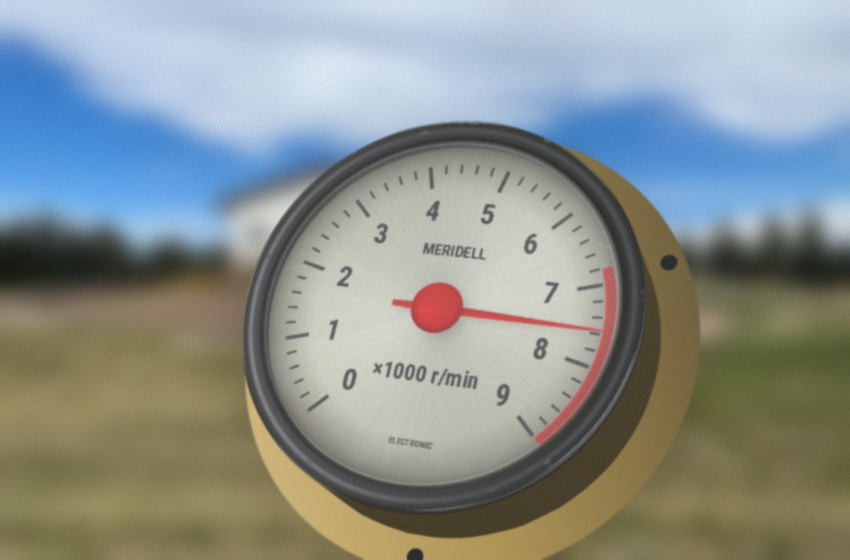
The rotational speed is 7600 rpm
